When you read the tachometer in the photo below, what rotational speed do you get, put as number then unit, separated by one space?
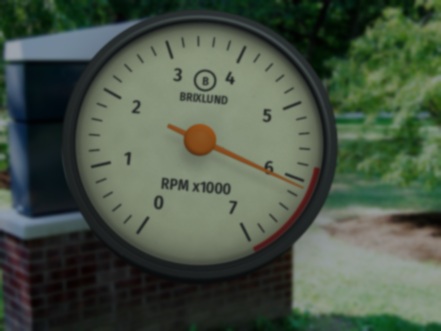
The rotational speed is 6100 rpm
